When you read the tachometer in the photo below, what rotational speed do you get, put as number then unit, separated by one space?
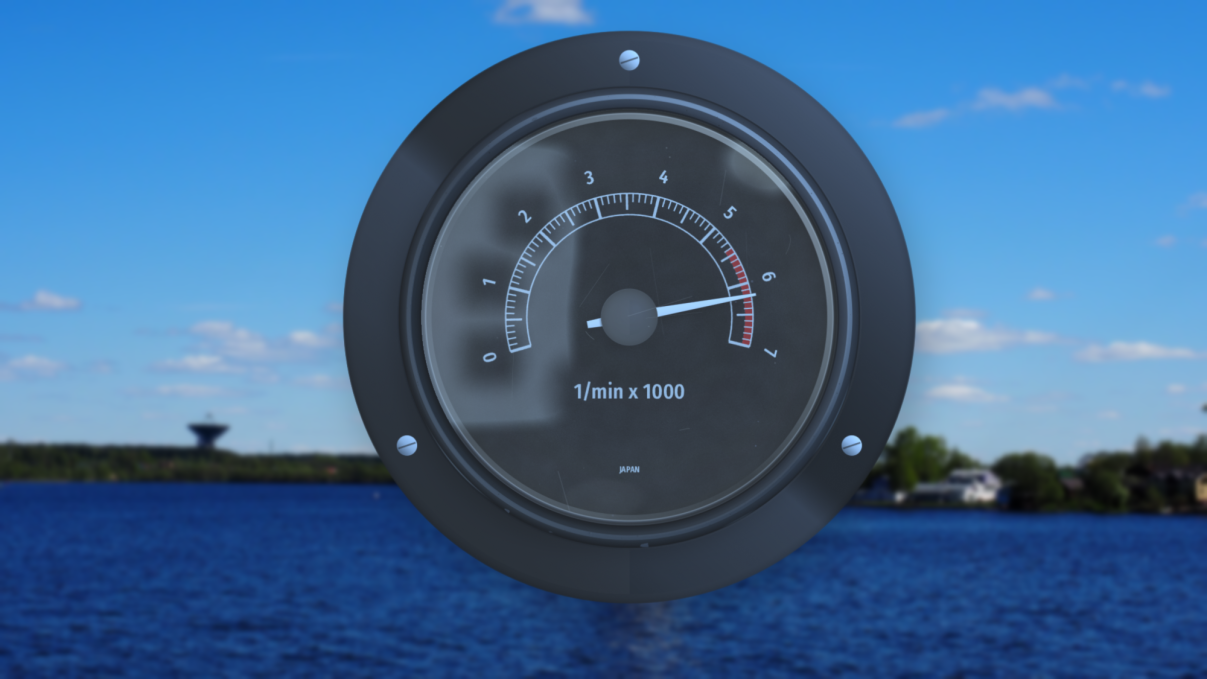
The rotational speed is 6200 rpm
